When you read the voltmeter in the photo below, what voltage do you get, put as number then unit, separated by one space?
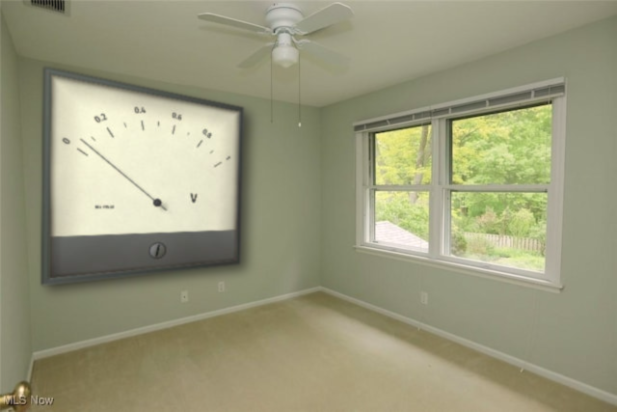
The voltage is 0.05 V
